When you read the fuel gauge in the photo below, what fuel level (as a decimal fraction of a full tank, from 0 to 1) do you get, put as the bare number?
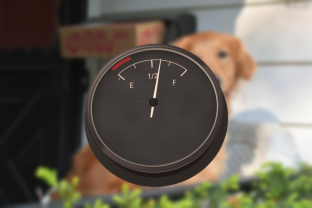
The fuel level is 0.625
